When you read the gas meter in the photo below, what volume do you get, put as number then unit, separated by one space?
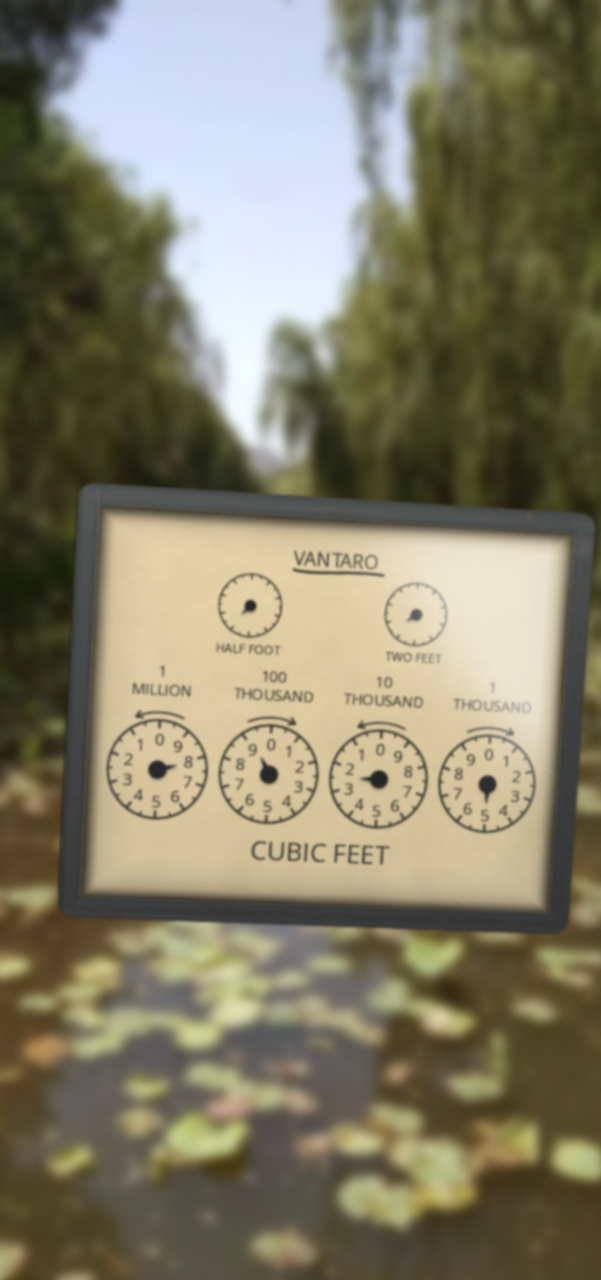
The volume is 792500 ft³
